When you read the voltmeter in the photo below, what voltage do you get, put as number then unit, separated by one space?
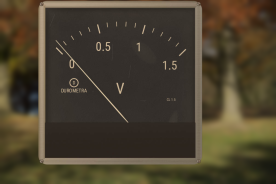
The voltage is 0.05 V
